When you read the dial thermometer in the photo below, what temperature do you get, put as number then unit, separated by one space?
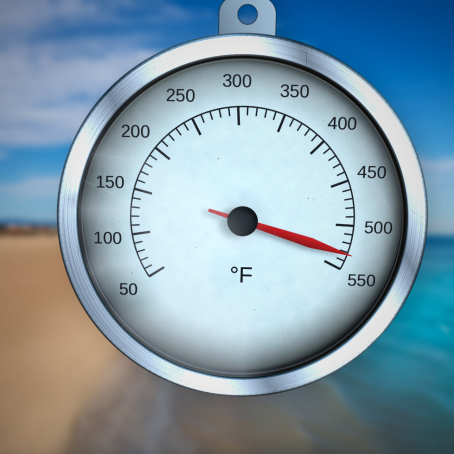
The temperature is 530 °F
